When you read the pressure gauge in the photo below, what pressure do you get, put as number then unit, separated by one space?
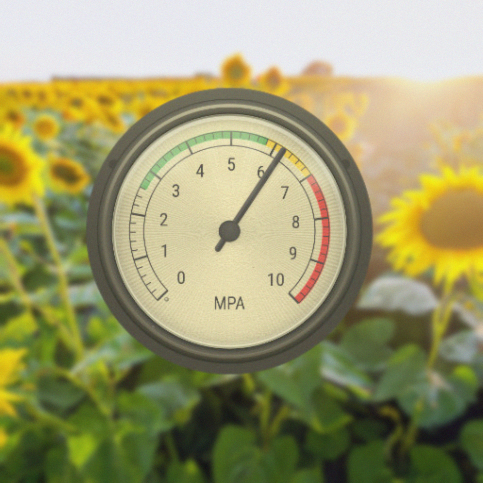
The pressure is 6.2 MPa
